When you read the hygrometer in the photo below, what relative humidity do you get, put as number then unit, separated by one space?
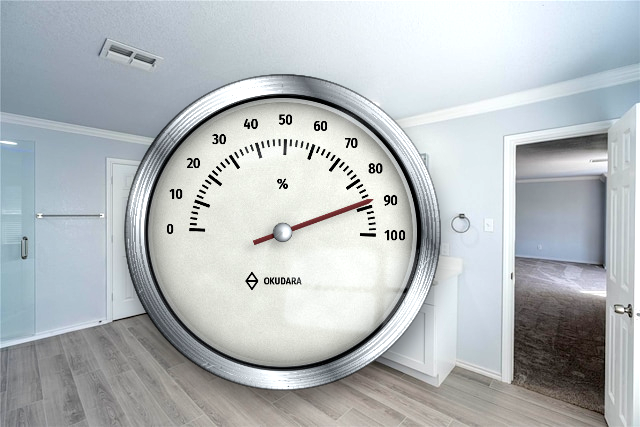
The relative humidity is 88 %
